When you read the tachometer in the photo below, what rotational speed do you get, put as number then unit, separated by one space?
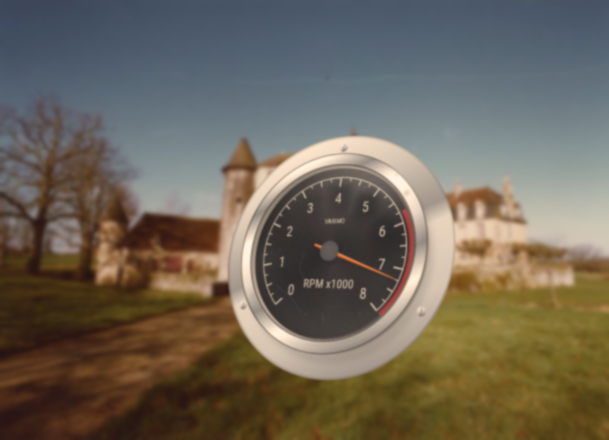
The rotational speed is 7250 rpm
